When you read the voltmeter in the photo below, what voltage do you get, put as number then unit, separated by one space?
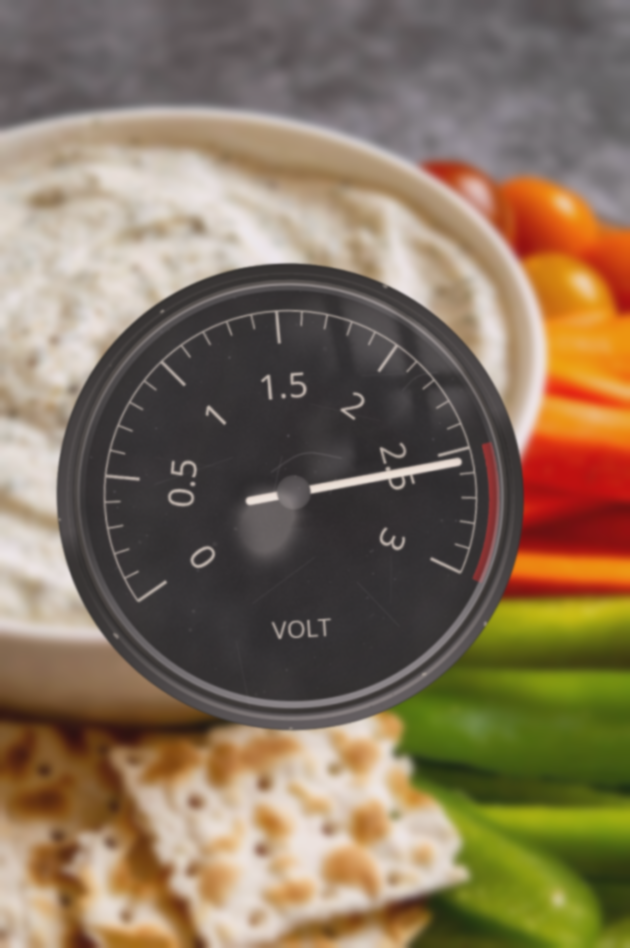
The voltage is 2.55 V
